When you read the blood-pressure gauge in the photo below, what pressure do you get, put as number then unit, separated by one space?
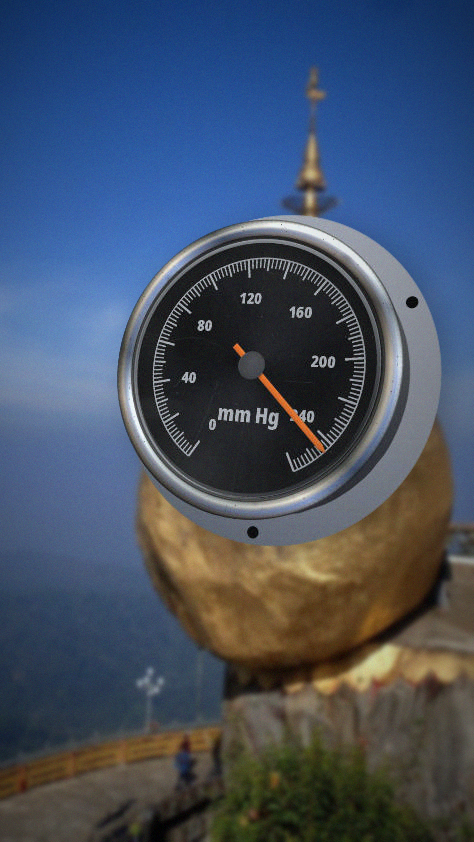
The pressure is 244 mmHg
